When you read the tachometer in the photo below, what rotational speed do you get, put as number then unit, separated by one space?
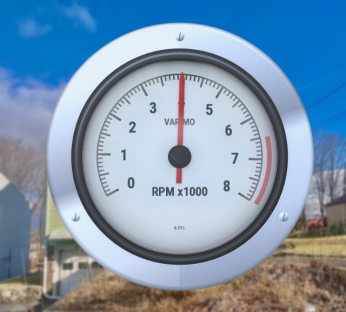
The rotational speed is 4000 rpm
